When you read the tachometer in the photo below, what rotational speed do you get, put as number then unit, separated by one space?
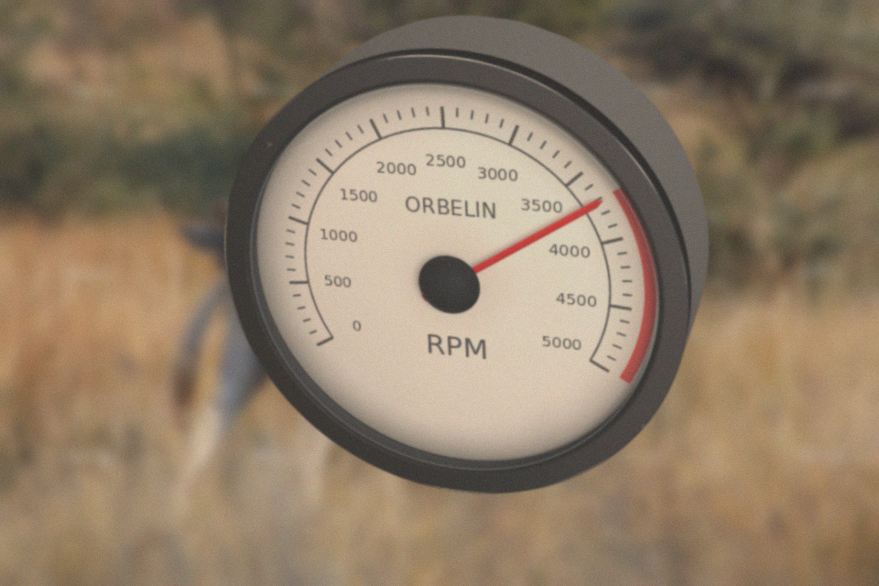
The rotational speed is 3700 rpm
